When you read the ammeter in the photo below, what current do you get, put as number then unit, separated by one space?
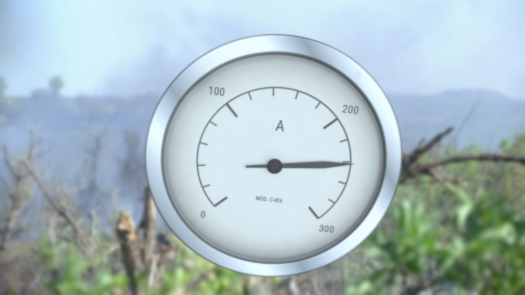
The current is 240 A
